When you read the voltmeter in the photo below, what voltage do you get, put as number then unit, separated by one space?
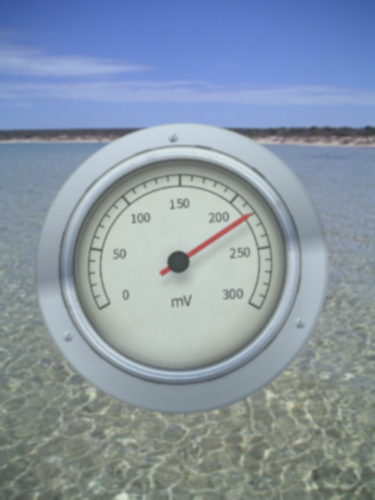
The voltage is 220 mV
